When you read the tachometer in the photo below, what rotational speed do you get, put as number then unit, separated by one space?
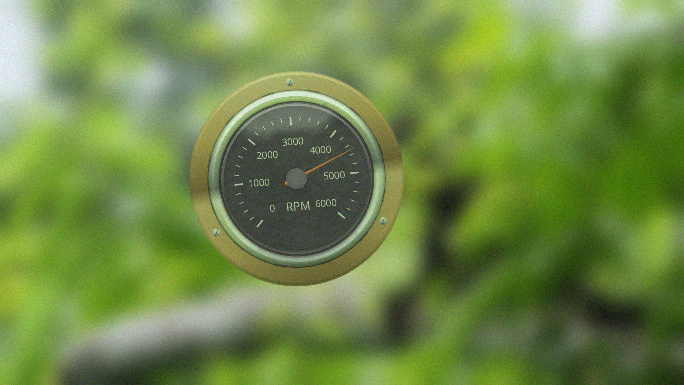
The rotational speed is 4500 rpm
